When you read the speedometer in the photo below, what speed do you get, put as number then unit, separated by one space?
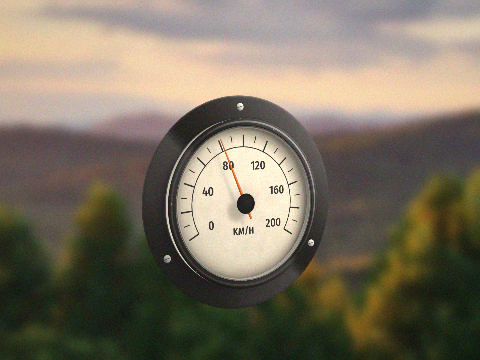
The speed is 80 km/h
